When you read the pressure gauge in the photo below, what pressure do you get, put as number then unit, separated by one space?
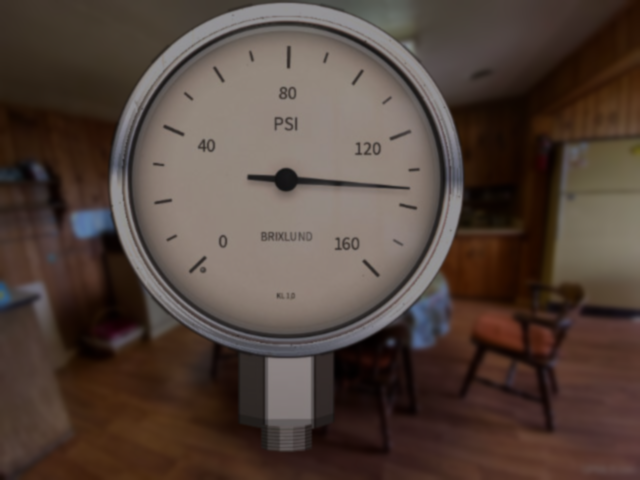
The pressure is 135 psi
